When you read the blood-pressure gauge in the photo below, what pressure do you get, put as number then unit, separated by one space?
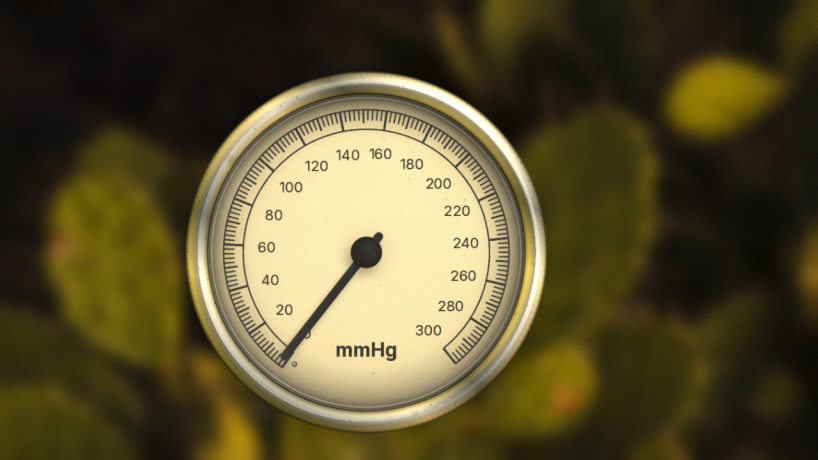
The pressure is 2 mmHg
